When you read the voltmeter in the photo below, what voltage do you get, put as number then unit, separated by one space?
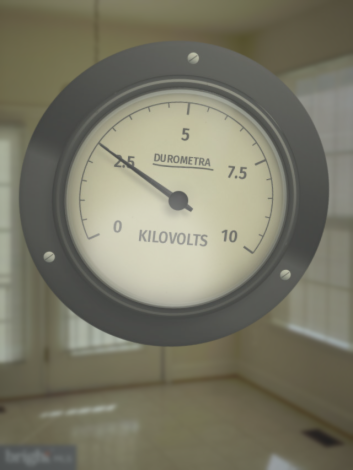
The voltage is 2.5 kV
